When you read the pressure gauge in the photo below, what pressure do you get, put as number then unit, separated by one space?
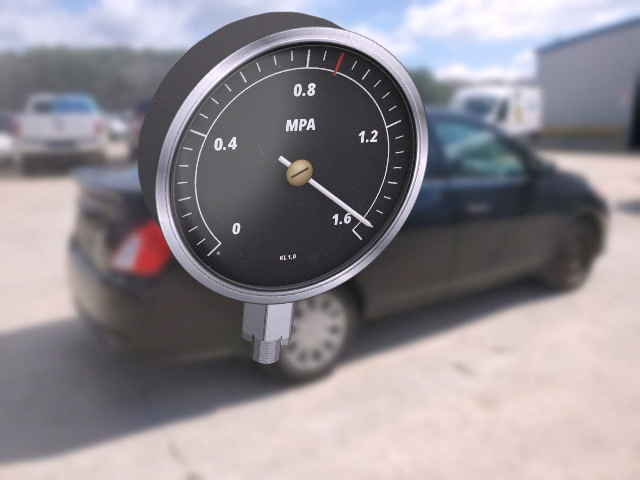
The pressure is 1.55 MPa
